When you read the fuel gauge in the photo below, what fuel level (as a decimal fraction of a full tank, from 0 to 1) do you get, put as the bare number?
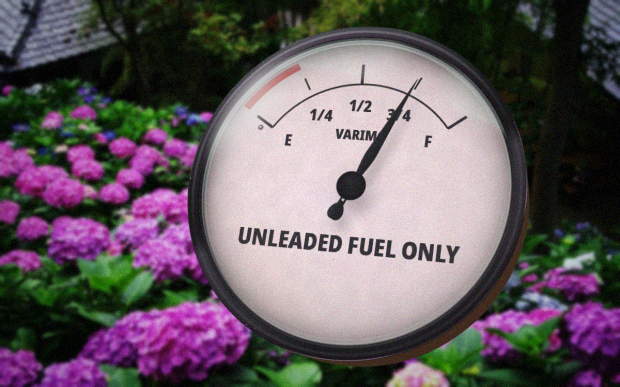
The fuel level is 0.75
